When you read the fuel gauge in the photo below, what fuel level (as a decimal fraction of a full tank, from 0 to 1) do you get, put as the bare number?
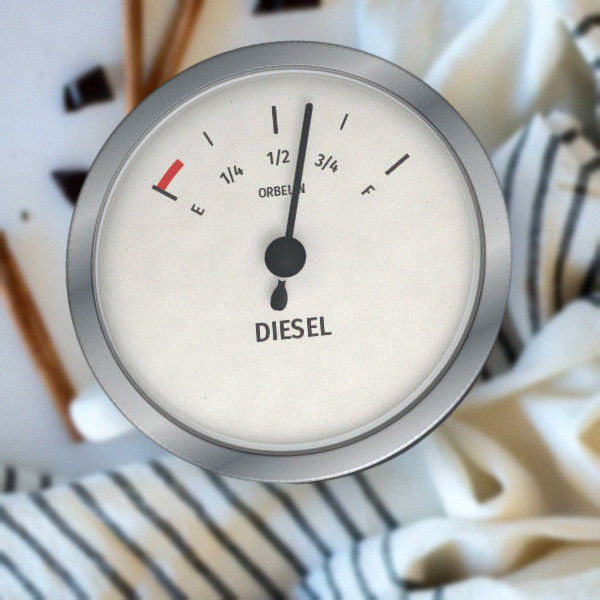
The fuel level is 0.625
